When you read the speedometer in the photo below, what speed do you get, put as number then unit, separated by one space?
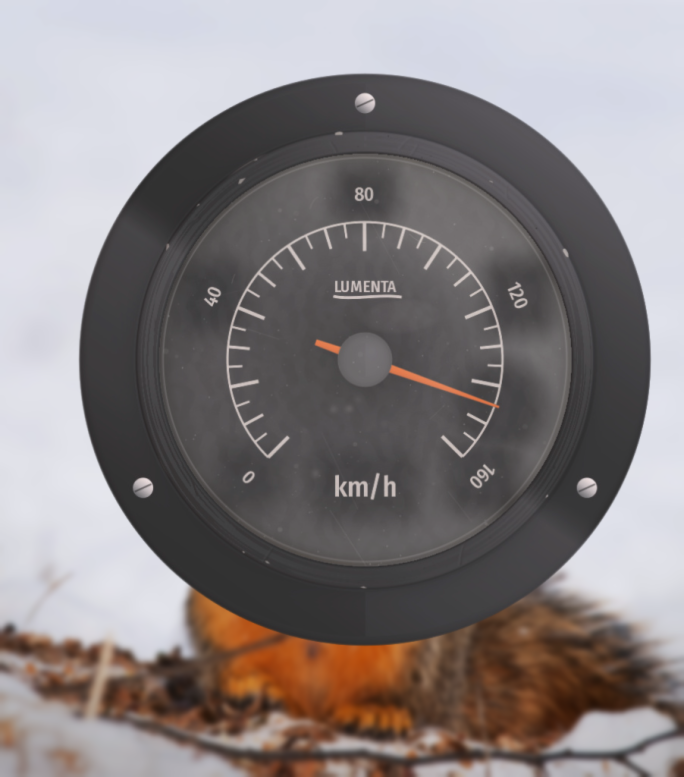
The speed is 145 km/h
